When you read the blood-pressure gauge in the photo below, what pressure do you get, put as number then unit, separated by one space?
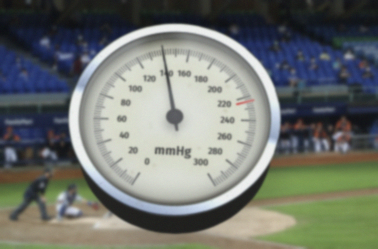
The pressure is 140 mmHg
